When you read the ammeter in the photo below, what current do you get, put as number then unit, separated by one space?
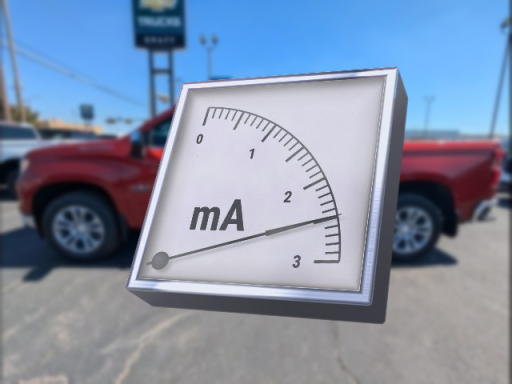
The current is 2.5 mA
